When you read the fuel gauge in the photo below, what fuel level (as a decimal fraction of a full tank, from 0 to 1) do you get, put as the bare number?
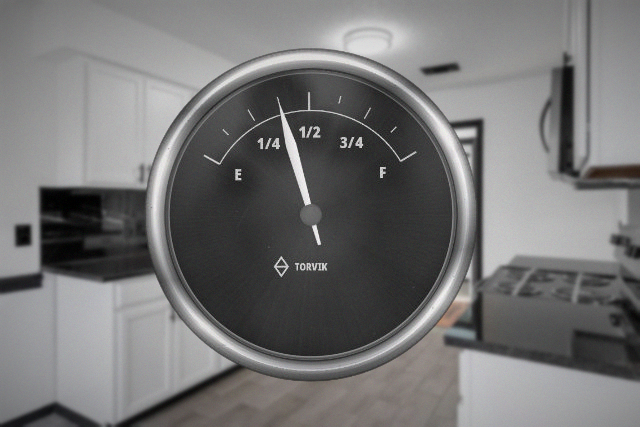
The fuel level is 0.375
